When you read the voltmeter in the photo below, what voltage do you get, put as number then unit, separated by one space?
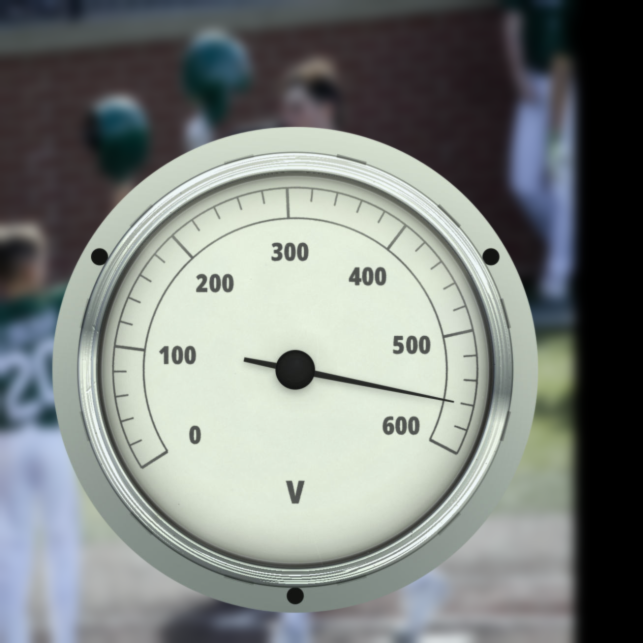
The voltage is 560 V
